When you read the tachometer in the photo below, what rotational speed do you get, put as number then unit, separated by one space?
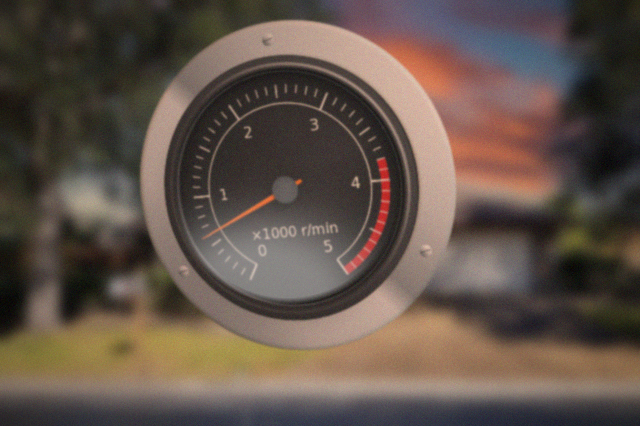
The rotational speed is 600 rpm
